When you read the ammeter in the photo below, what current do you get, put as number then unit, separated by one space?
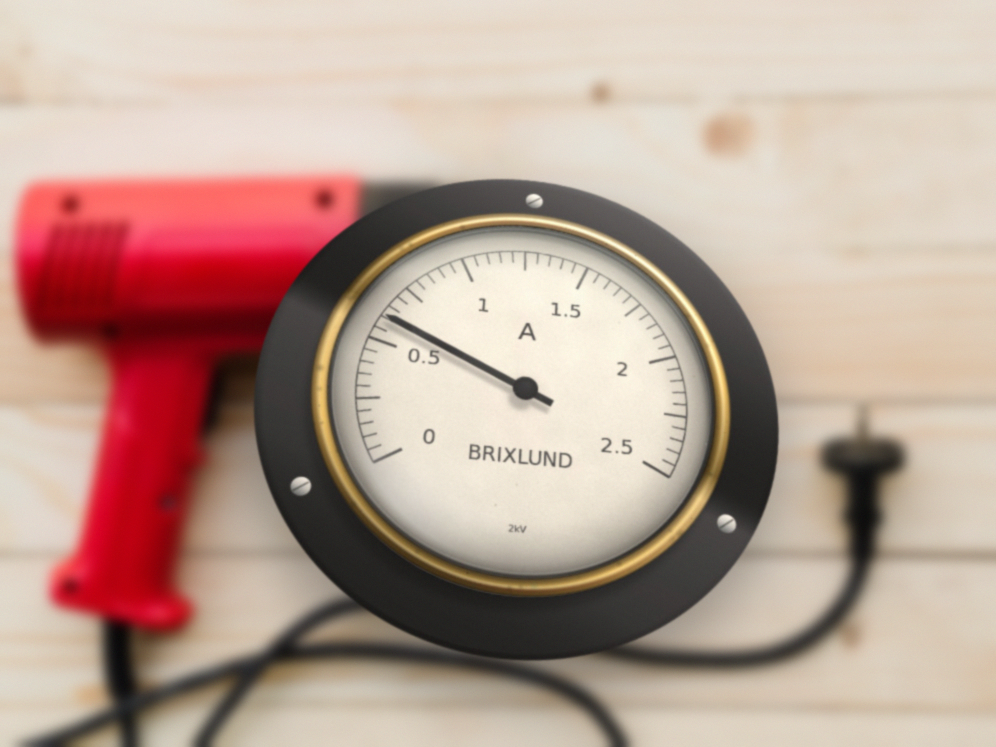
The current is 0.6 A
